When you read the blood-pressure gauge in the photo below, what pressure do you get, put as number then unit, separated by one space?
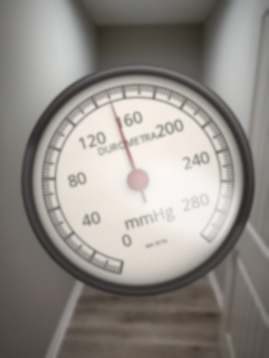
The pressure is 150 mmHg
